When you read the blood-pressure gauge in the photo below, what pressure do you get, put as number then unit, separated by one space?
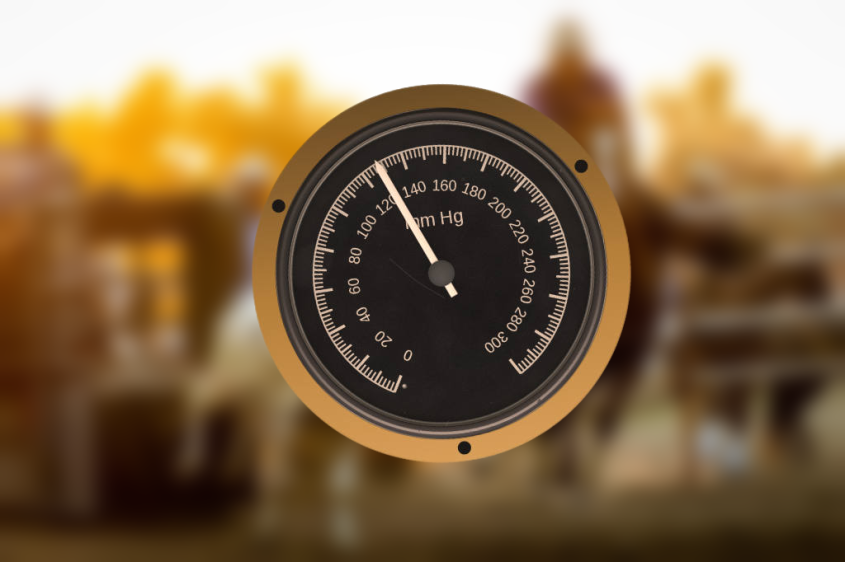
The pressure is 128 mmHg
